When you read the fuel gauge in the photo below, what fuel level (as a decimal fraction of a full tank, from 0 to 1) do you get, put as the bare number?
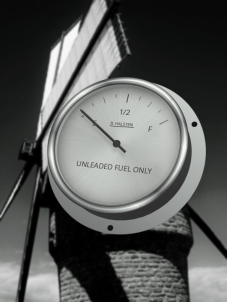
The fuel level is 0
